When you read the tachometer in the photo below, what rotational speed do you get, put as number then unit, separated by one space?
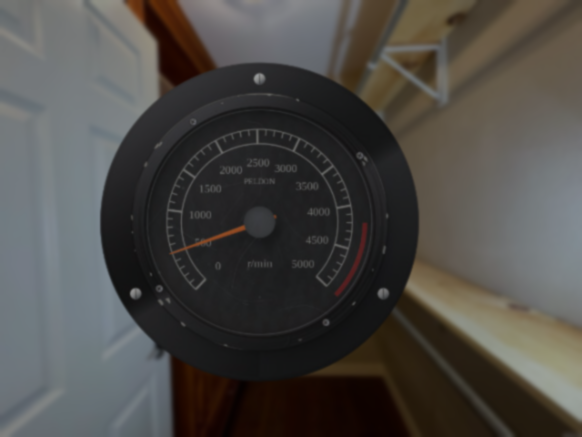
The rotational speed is 500 rpm
